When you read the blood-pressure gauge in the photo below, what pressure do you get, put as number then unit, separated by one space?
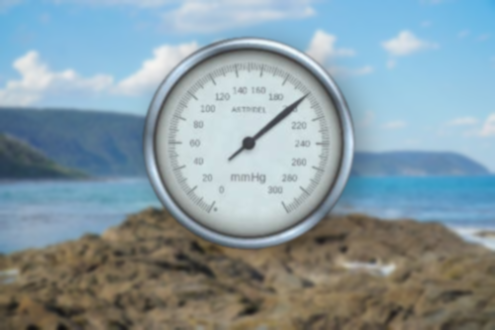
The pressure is 200 mmHg
